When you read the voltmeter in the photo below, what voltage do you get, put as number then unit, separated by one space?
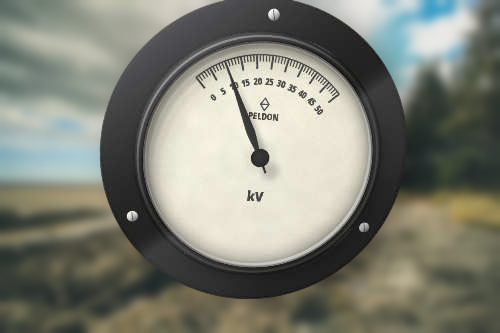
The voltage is 10 kV
